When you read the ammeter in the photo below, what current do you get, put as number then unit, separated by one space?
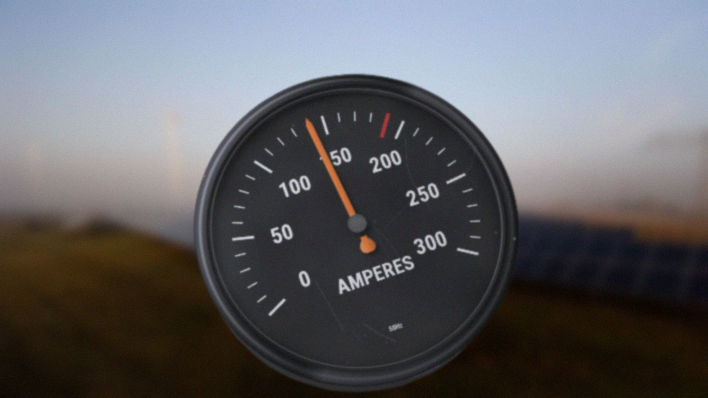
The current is 140 A
